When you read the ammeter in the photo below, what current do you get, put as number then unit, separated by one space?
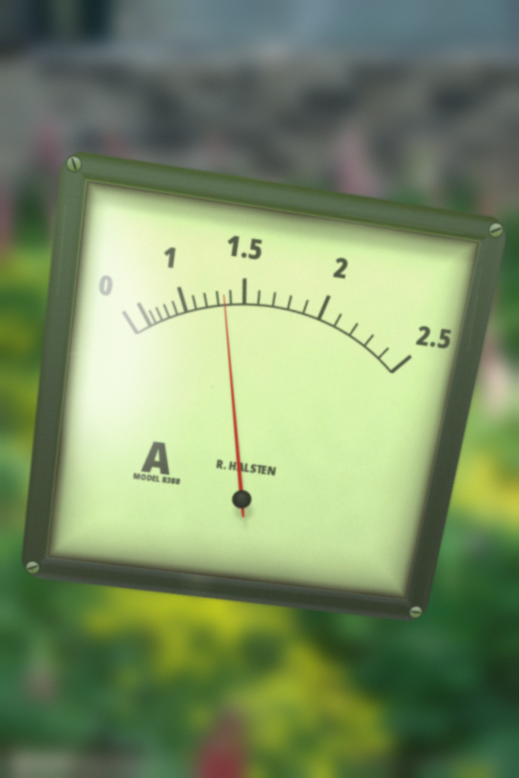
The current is 1.35 A
